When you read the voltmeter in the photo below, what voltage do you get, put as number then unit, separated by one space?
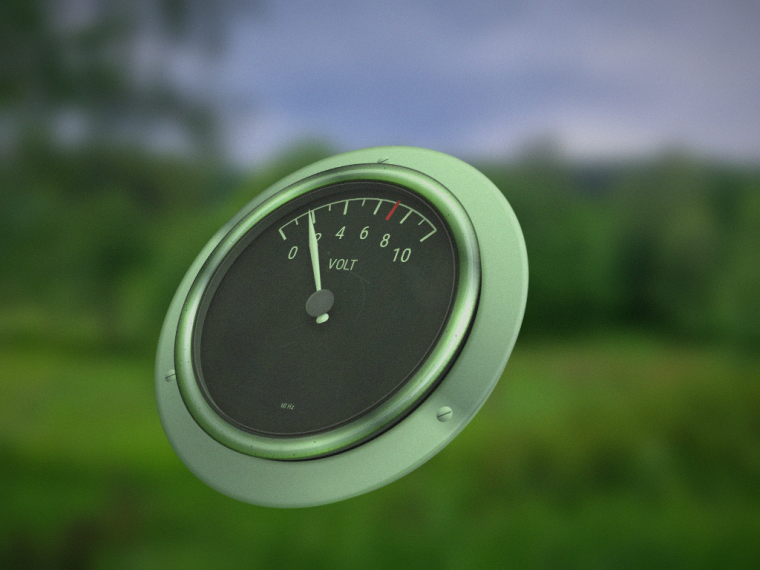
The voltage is 2 V
